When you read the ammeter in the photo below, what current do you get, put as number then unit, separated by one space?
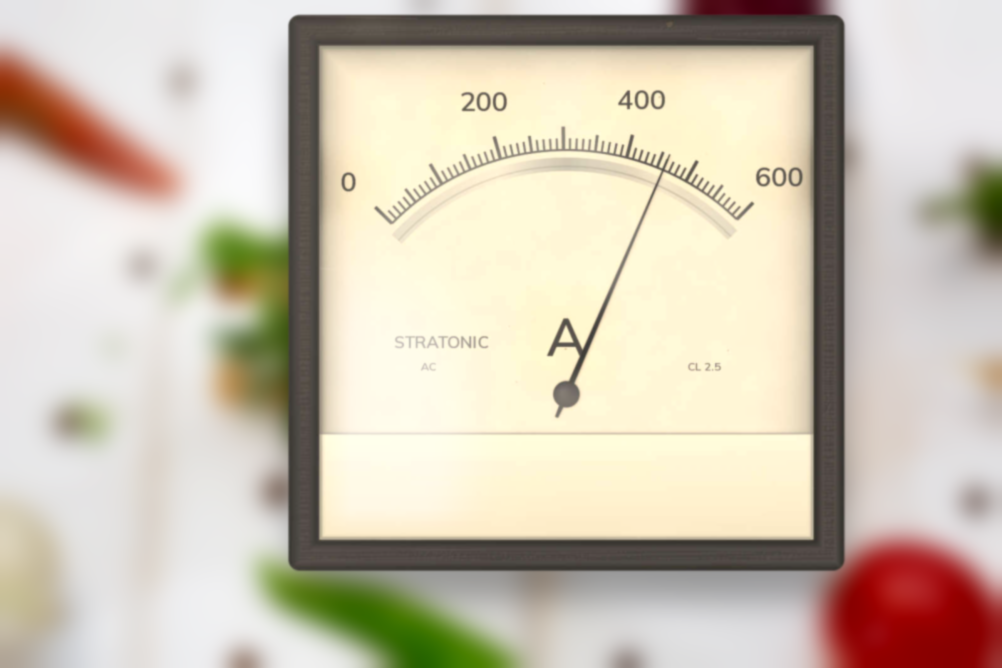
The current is 460 A
